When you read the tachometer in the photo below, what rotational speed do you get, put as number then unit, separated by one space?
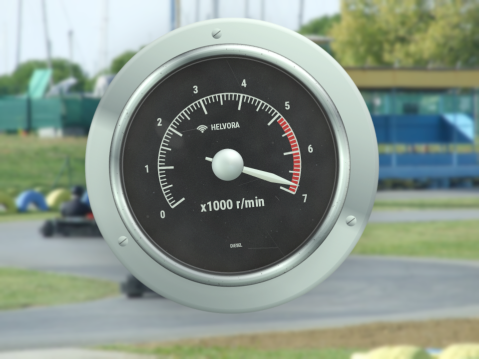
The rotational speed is 6800 rpm
